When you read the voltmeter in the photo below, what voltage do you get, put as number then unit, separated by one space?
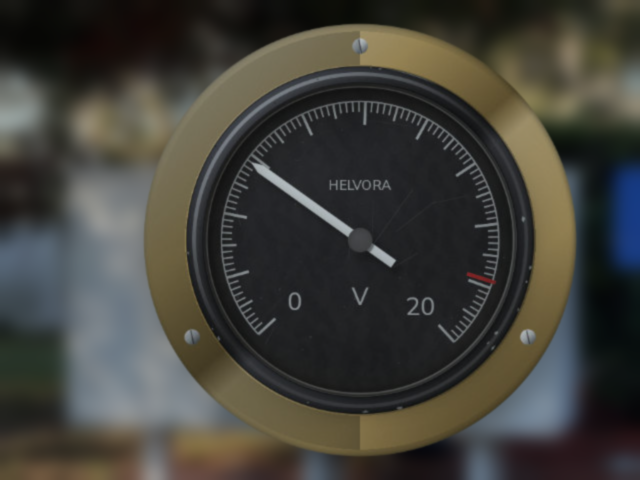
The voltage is 5.8 V
